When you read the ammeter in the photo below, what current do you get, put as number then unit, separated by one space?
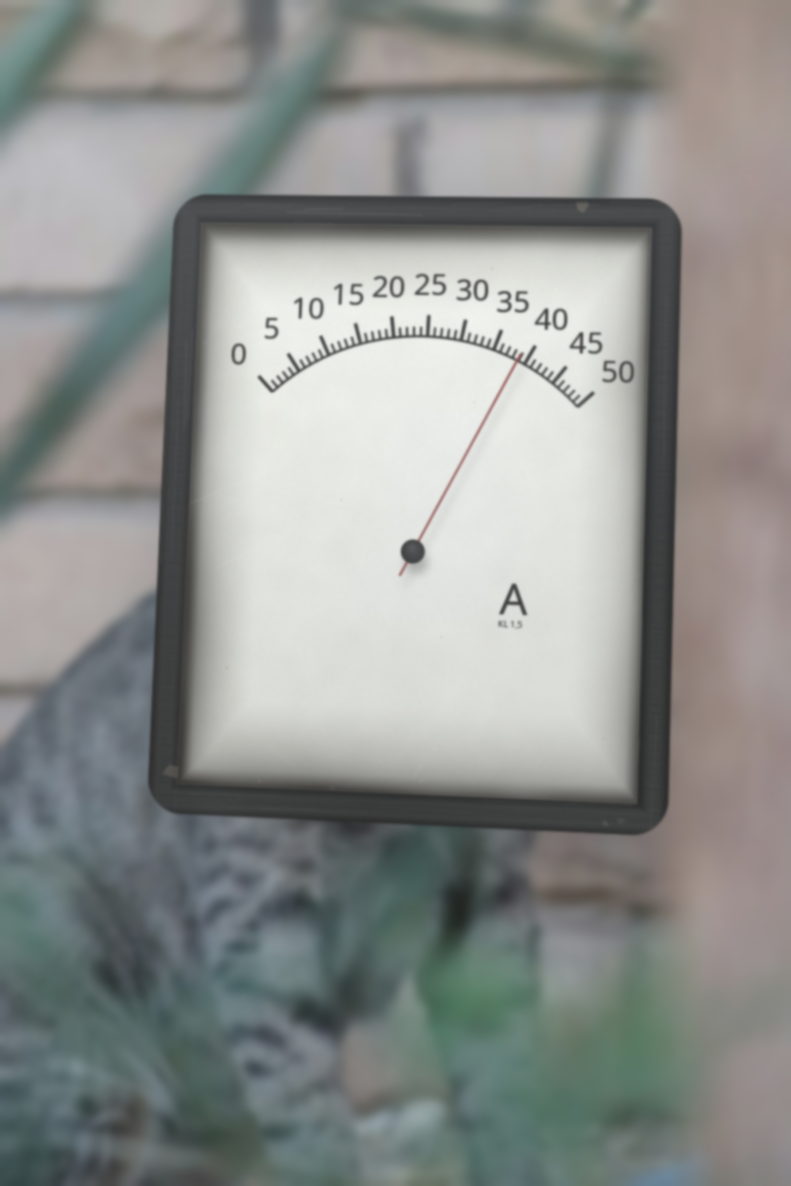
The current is 39 A
